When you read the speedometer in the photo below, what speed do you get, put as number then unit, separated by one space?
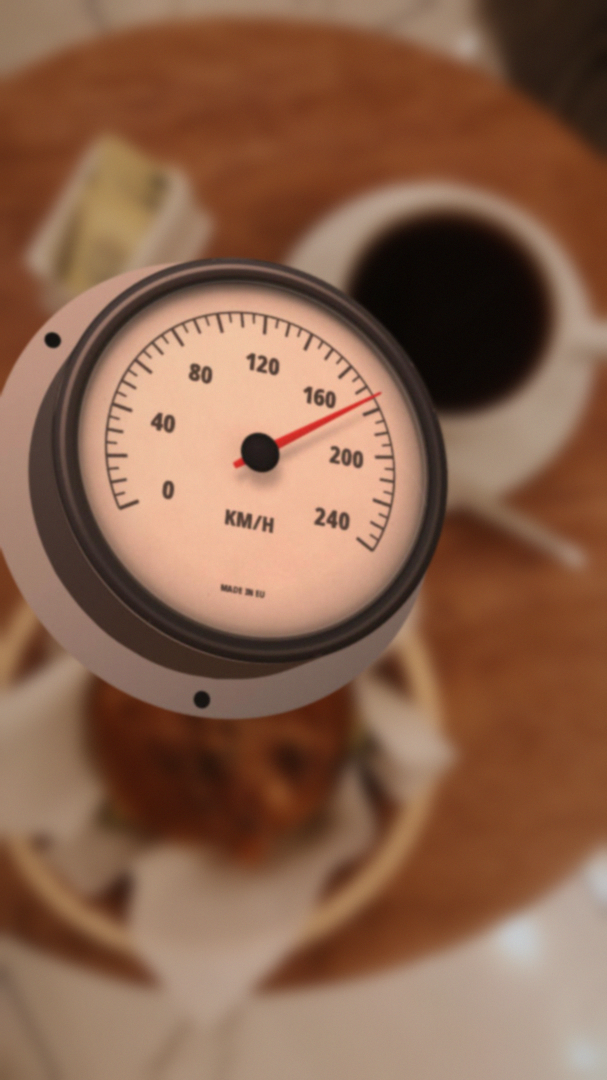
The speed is 175 km/h
